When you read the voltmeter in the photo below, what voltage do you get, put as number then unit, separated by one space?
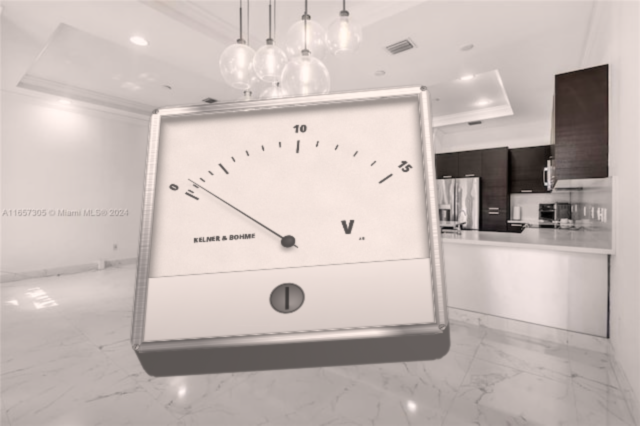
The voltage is 2 V
